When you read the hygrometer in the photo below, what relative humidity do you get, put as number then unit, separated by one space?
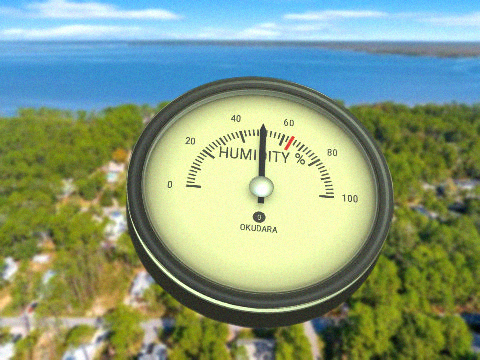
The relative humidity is 50 %
